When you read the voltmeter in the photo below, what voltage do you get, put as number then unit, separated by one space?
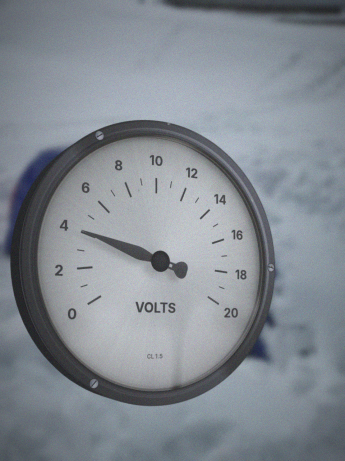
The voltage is 4 V
